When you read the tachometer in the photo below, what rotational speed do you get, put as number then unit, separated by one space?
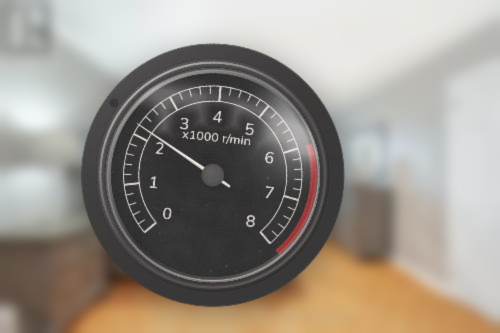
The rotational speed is 2200 rpm
